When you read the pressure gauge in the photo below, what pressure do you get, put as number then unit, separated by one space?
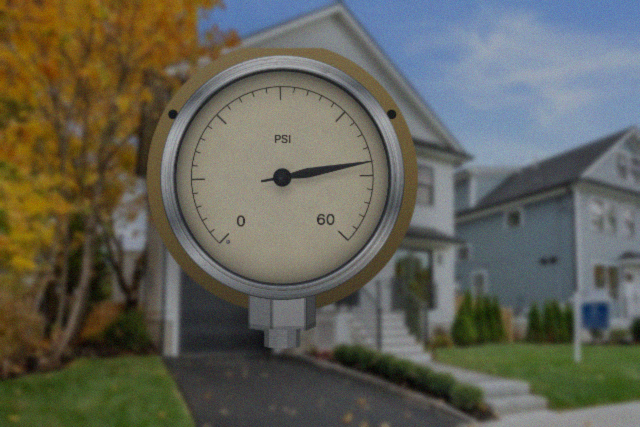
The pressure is 48 psi
